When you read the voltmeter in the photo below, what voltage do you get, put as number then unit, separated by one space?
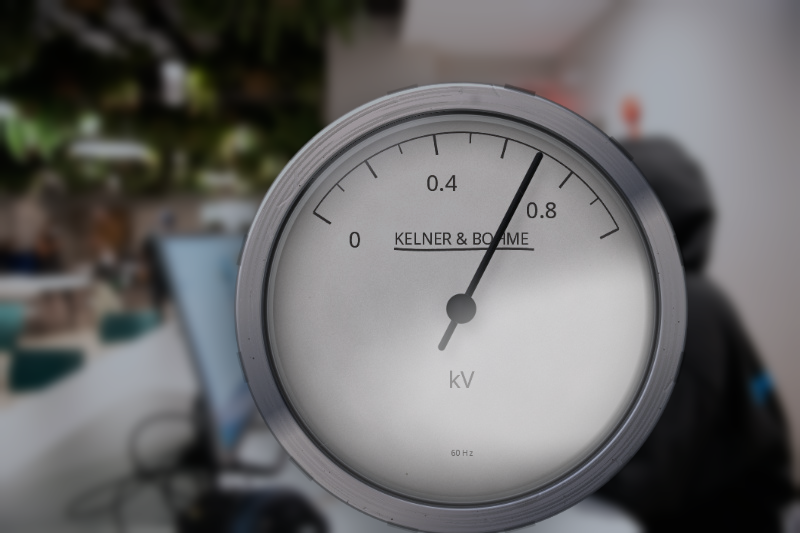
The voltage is 0.7 kV
